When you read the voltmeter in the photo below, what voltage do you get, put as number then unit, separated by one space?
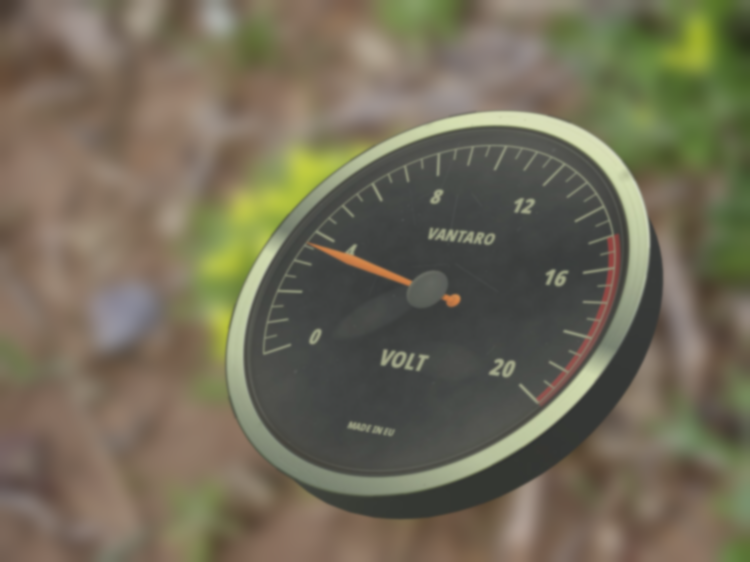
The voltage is 3.5 V
